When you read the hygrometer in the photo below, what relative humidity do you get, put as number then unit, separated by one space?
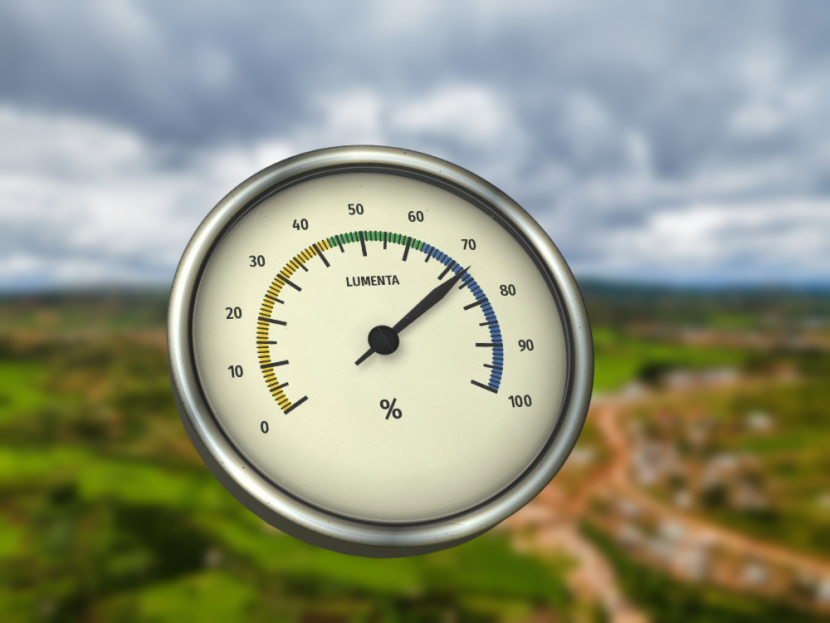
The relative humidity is 73 %
